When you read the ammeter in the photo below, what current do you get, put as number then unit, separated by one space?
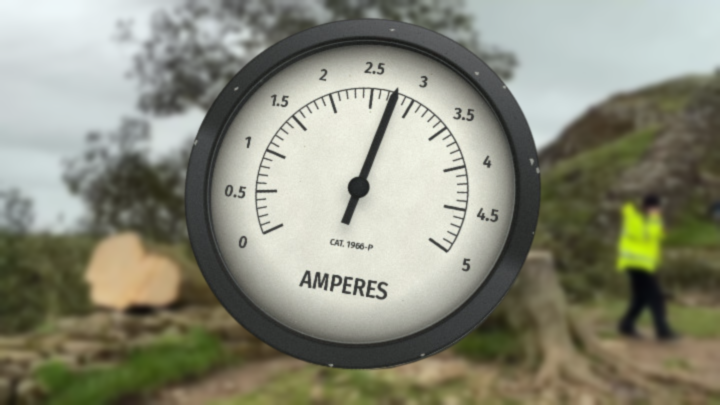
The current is 2.8 A
